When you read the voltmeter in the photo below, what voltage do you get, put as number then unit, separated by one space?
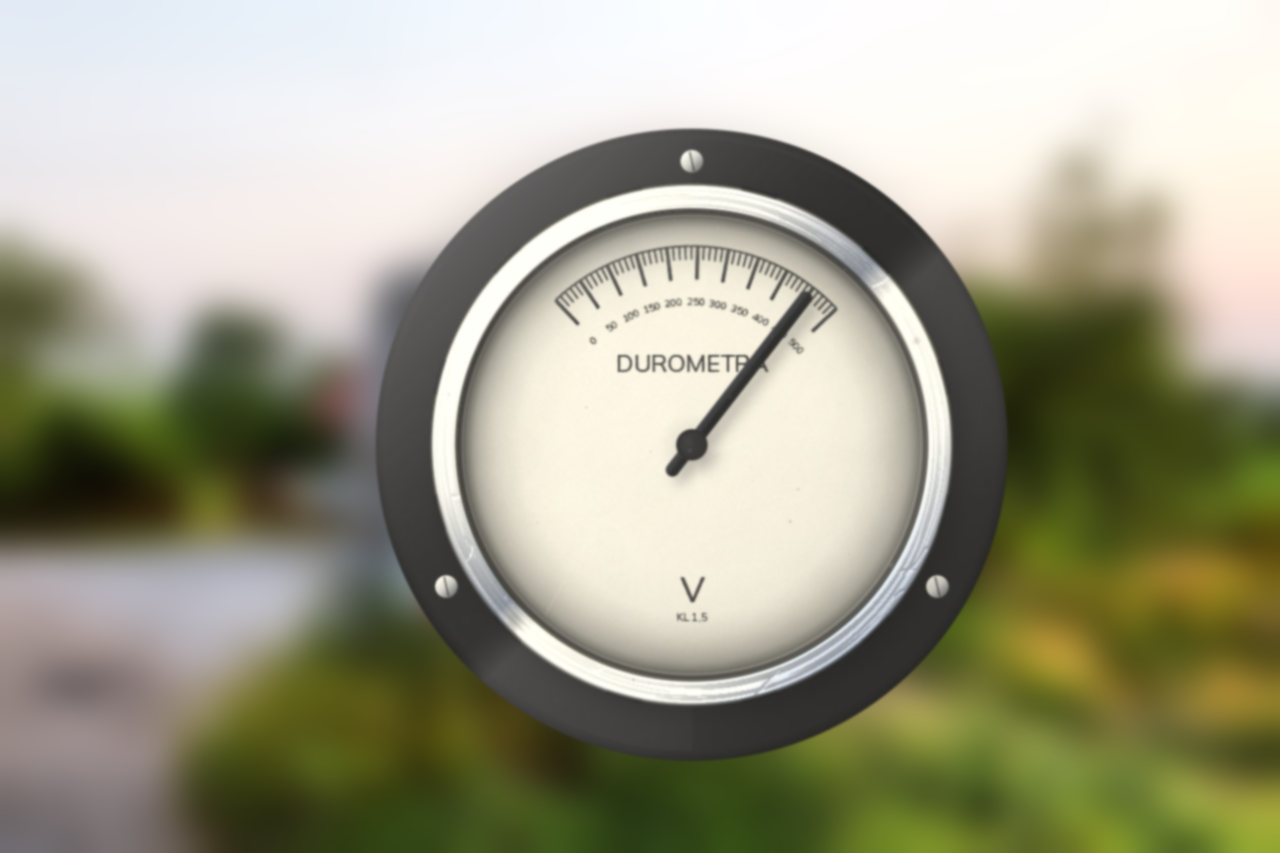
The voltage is 450 V
